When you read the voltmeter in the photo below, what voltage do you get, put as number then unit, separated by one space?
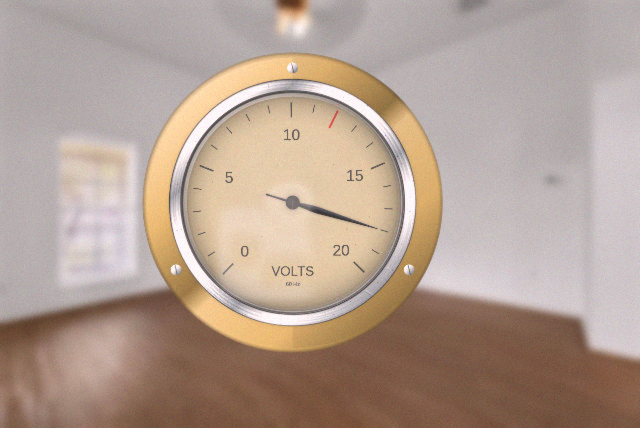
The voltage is 18 V
